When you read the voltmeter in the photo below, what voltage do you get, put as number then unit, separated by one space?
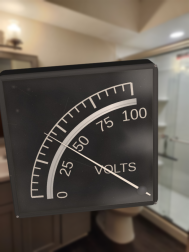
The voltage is 42.5 V
